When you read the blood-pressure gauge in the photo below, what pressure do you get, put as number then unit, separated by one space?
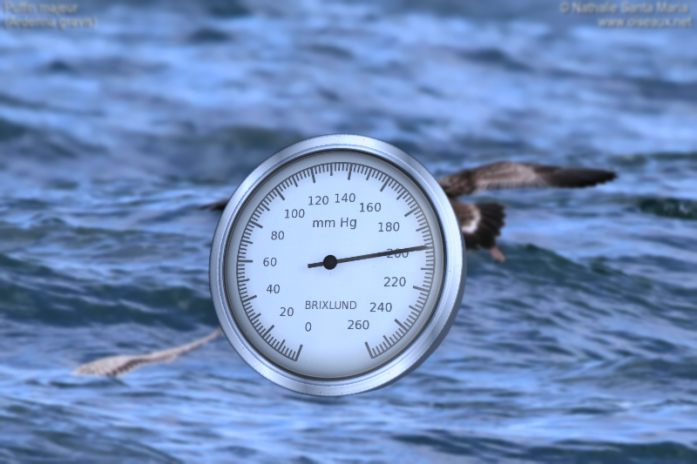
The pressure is 200 mmHg
